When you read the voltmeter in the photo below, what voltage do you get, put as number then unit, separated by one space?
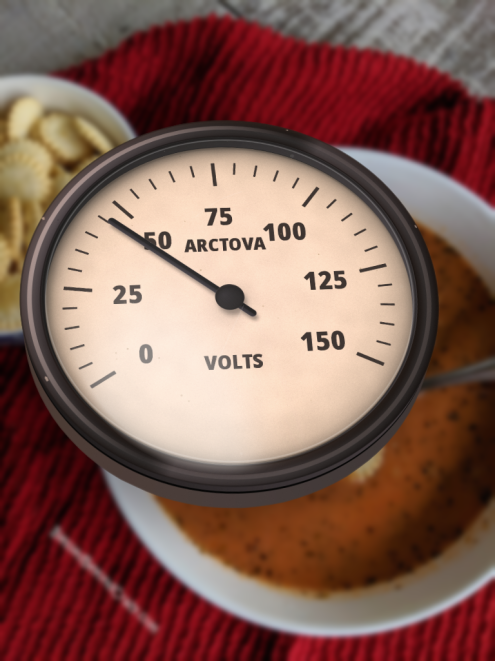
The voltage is 45 V
